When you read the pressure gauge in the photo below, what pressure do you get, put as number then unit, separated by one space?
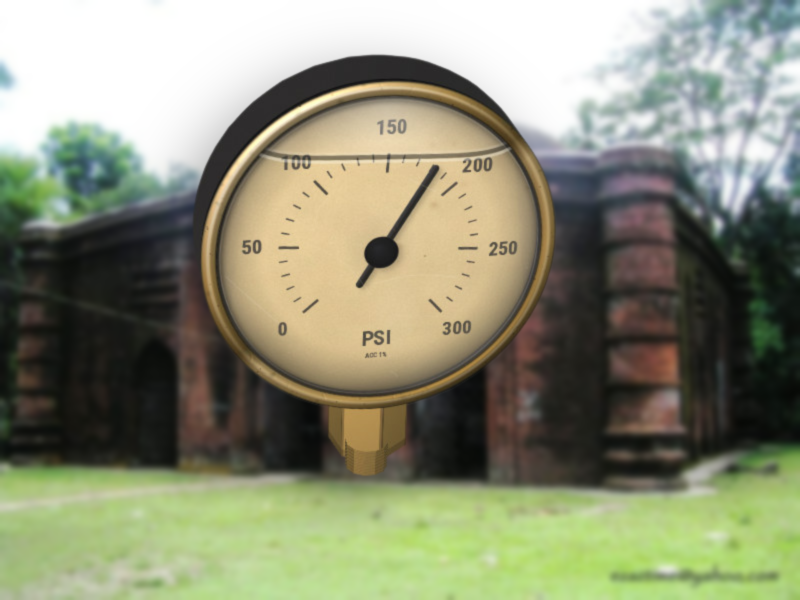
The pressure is 180 psi
